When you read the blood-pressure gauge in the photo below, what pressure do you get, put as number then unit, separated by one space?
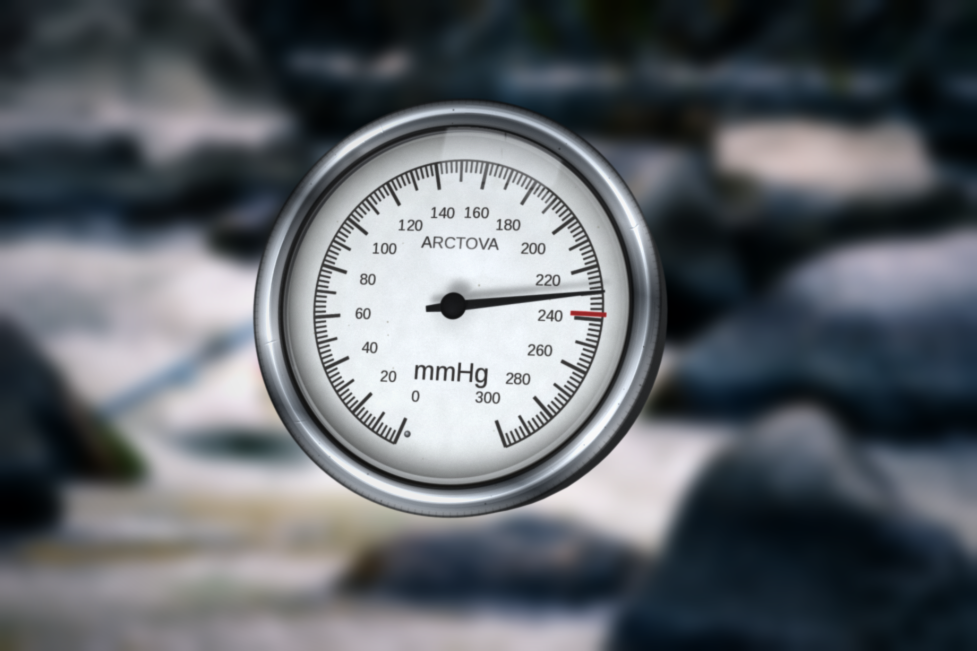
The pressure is 230 mmHg
